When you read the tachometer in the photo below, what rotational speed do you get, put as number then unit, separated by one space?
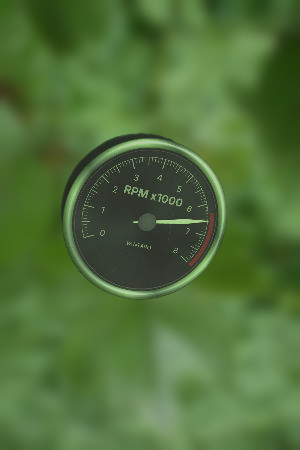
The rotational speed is 6500 rpm
